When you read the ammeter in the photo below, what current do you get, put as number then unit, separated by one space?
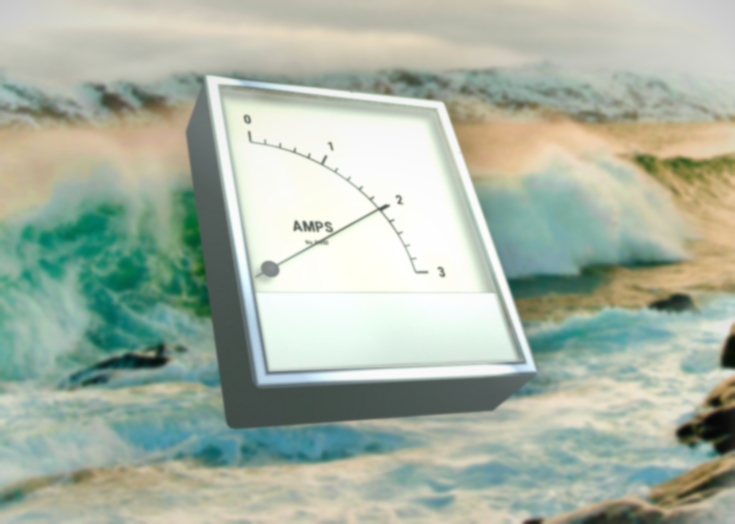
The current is 2 A
